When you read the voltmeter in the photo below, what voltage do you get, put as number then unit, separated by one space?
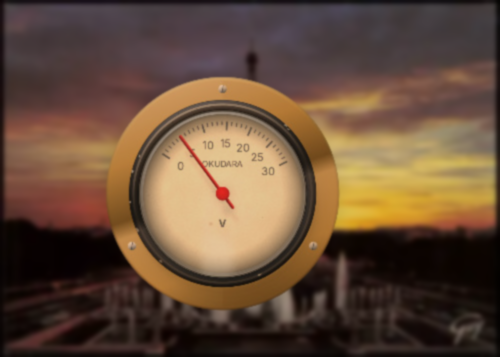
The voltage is 5 V
